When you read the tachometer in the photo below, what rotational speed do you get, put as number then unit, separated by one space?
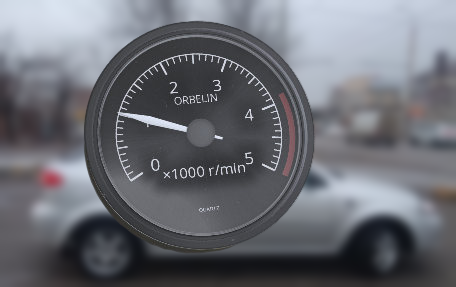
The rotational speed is 1000 rpm
